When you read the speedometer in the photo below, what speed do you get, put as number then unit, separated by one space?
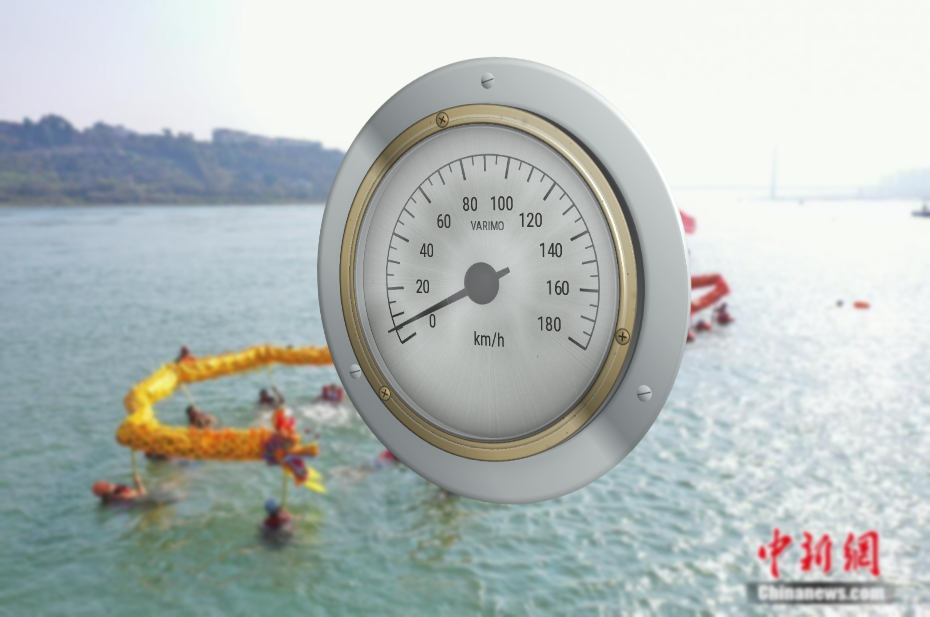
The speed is 5 km/h
